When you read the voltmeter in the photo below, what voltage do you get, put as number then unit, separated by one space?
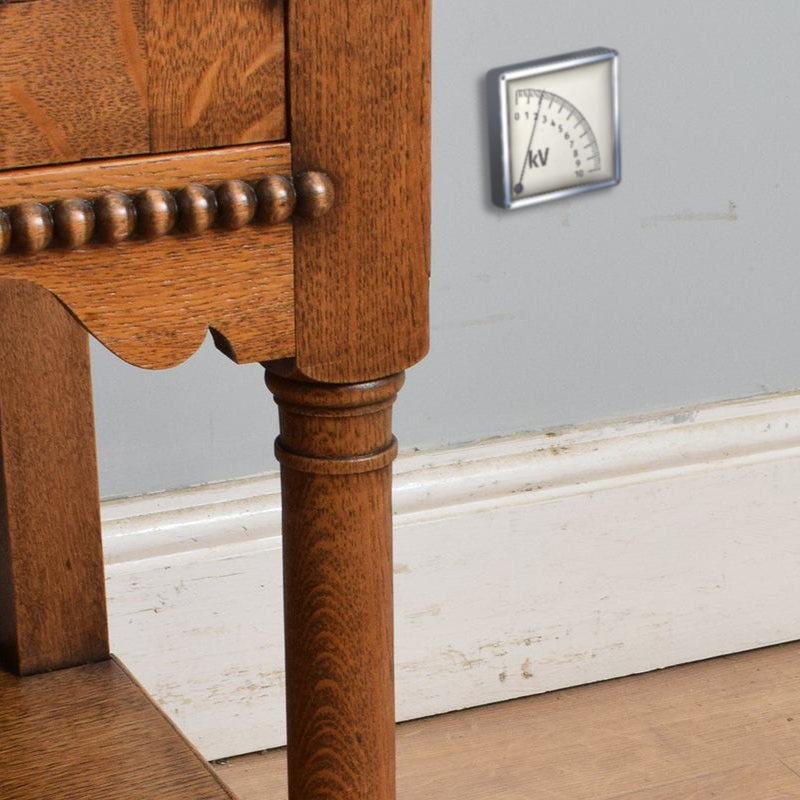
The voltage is 2 kV
